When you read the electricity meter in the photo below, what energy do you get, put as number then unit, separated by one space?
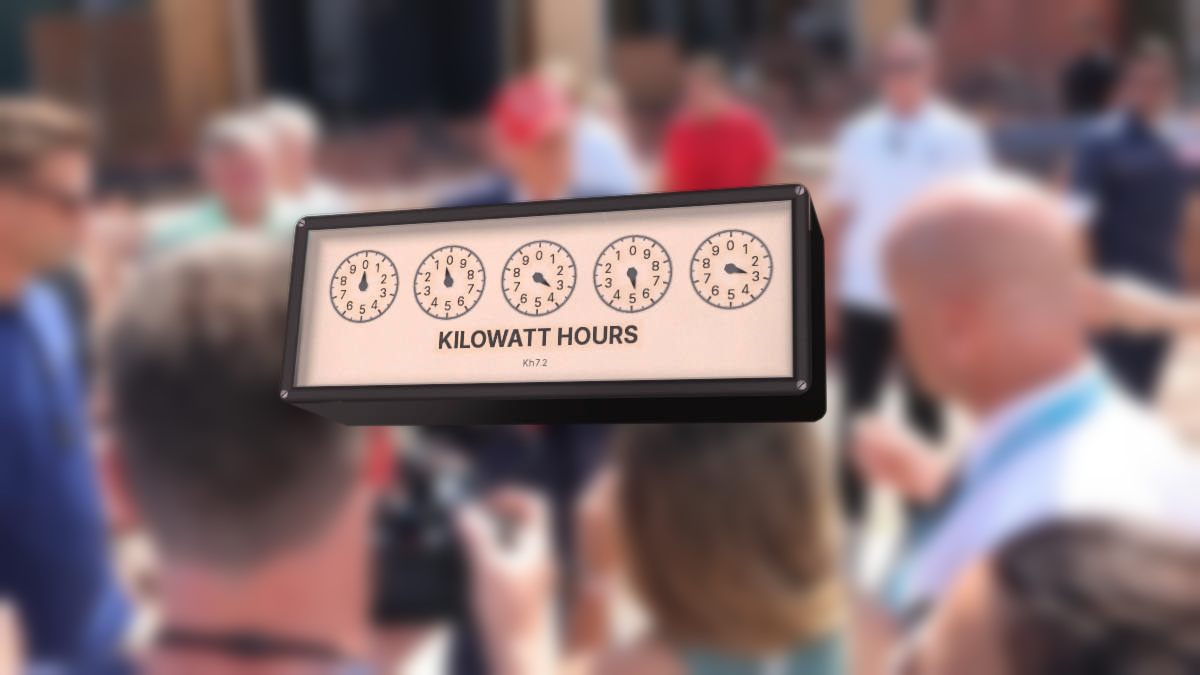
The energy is 353 kWh
